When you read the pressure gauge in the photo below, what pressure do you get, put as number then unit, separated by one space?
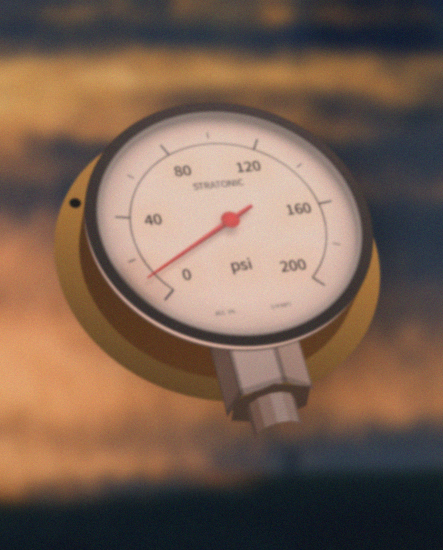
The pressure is 10 psi
